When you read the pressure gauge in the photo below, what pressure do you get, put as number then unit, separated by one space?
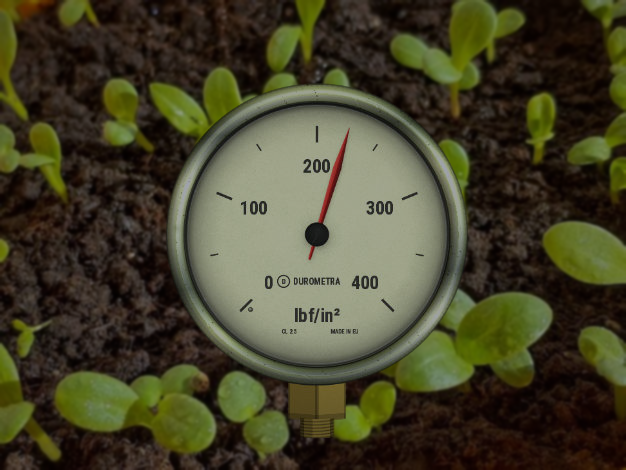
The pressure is 225 psi
